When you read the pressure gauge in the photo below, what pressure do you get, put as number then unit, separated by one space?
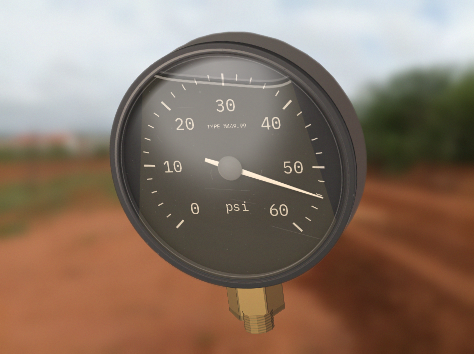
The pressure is 54 psi
